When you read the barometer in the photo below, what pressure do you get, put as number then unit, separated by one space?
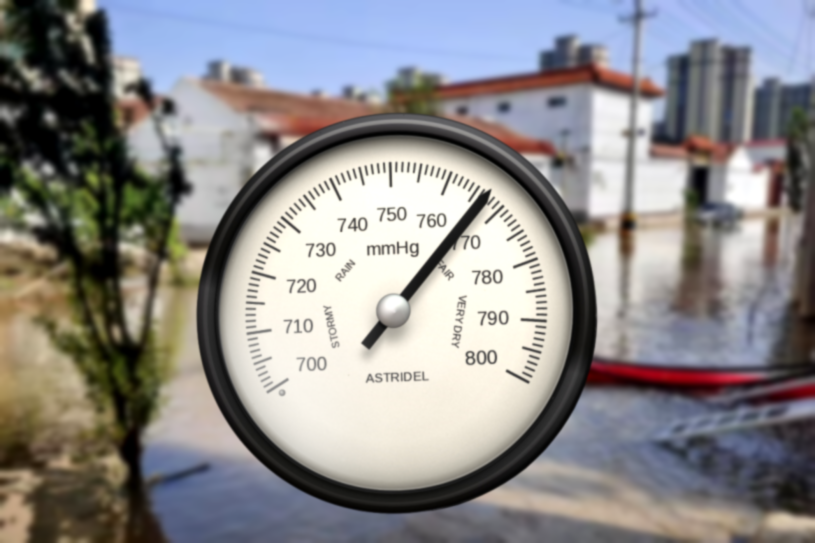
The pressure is 767 mmHg
